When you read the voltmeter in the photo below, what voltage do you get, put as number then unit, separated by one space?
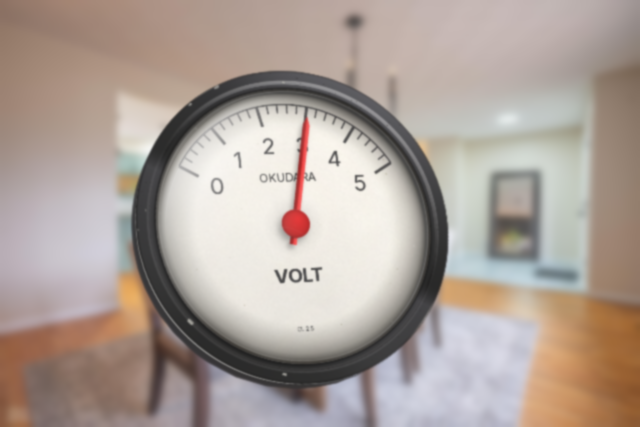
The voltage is 3 V
